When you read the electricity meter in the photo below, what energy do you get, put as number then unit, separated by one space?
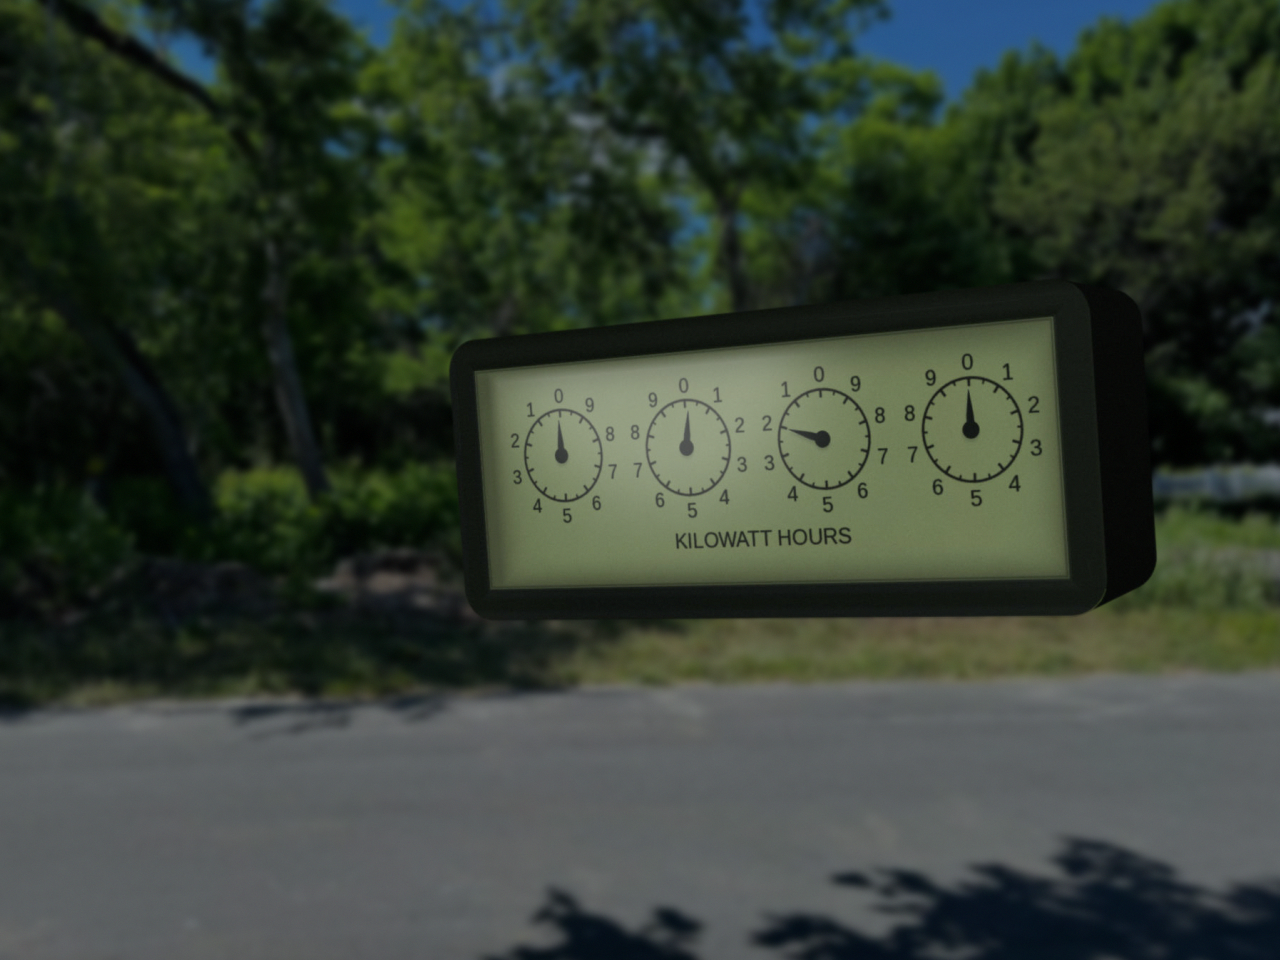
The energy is 20 kWh
